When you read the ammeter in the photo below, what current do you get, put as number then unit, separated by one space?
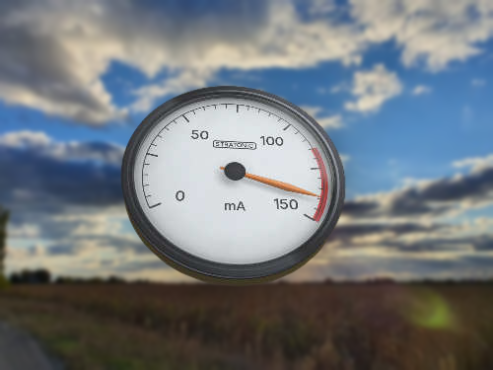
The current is 140 mA
